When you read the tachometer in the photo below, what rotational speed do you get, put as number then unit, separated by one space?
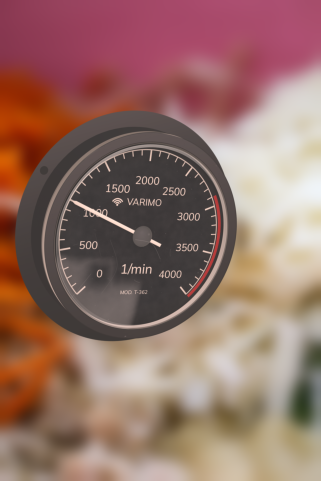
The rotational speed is 1000 rpm
